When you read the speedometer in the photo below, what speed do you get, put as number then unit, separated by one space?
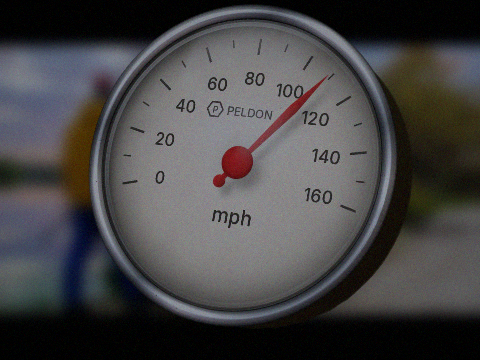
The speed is 110 mph
